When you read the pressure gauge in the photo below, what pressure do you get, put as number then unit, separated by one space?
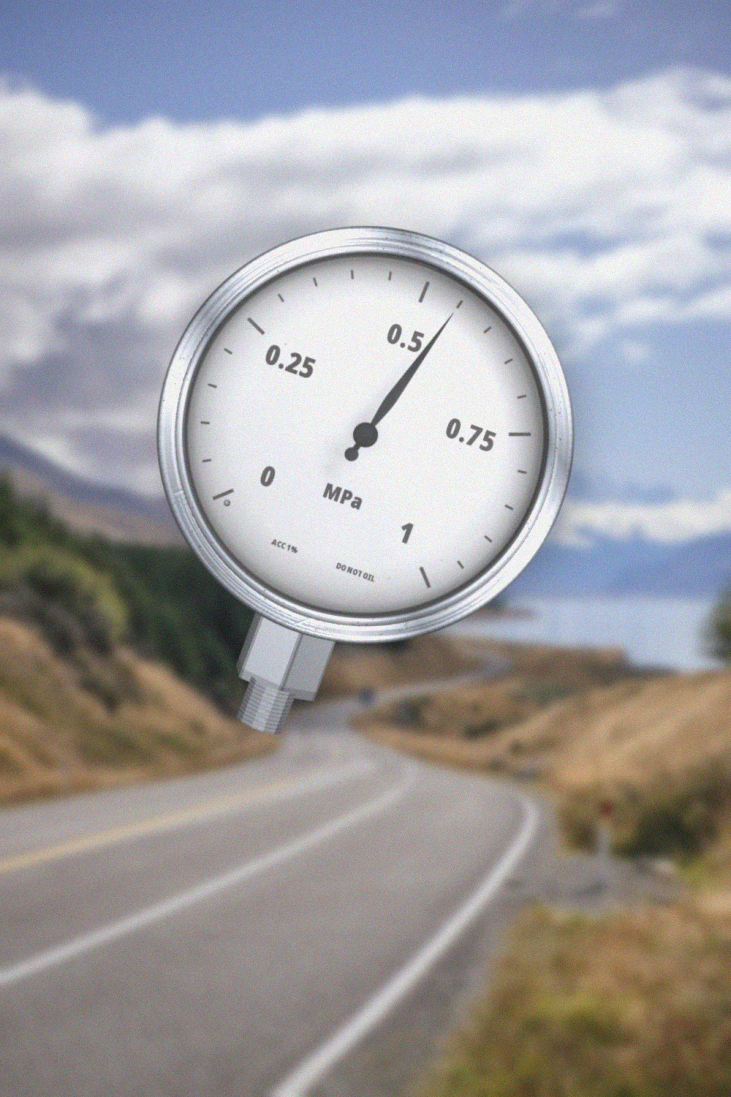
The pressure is 0.55 MPa
